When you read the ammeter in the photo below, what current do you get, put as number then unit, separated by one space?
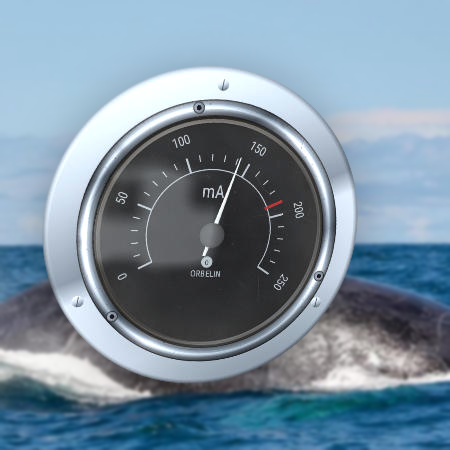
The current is 140 mA
